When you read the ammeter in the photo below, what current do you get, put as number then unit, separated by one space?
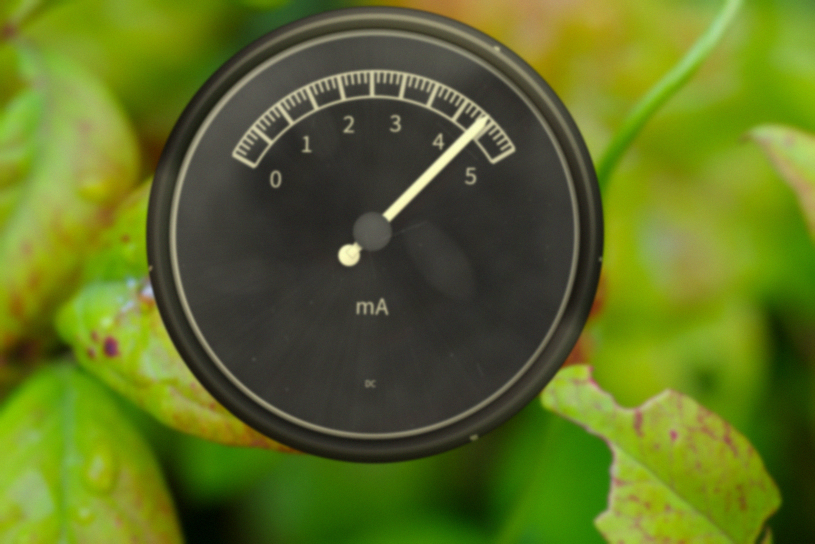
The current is 4.4 mA
